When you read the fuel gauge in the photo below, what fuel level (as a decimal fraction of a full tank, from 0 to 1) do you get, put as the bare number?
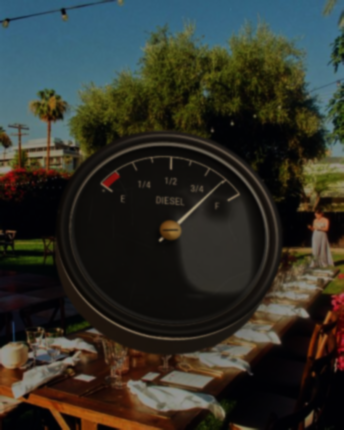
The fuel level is 0.875
